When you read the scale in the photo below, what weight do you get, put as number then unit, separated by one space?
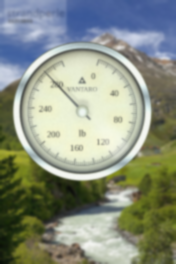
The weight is 280 lb
